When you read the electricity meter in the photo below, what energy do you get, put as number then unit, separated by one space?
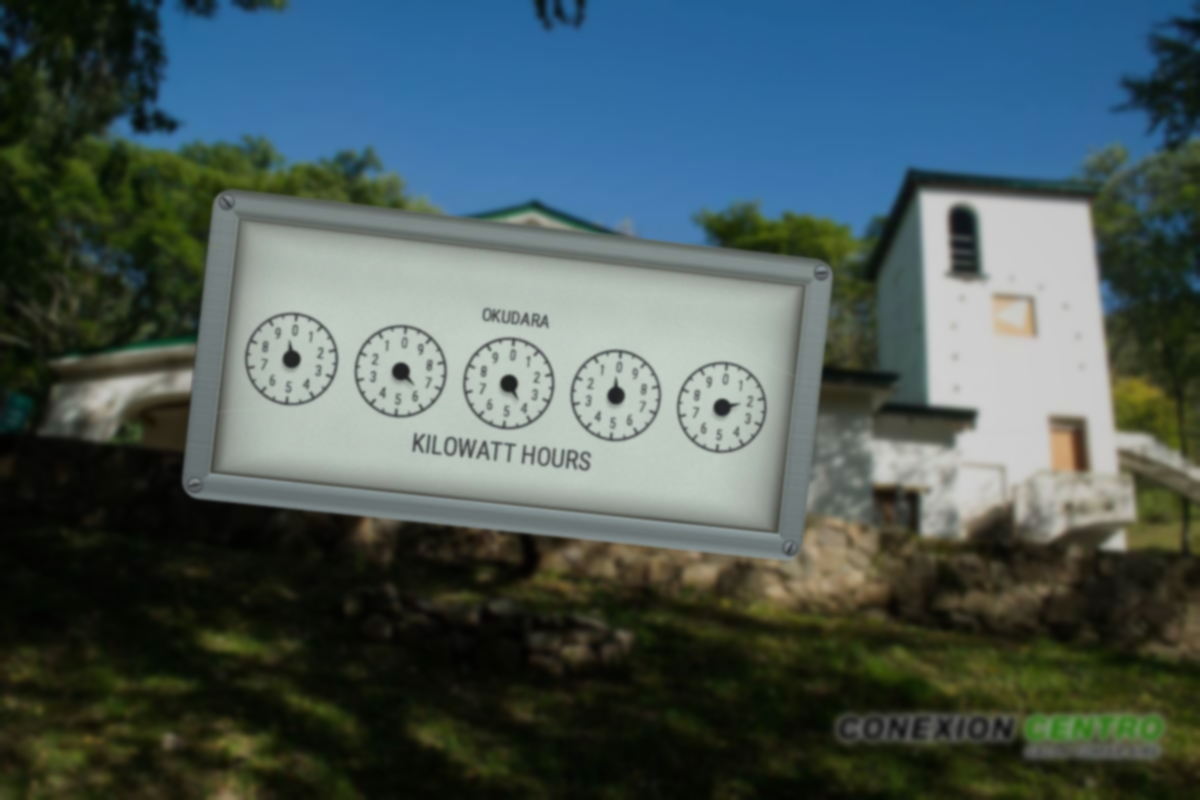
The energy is 96402 kWh
